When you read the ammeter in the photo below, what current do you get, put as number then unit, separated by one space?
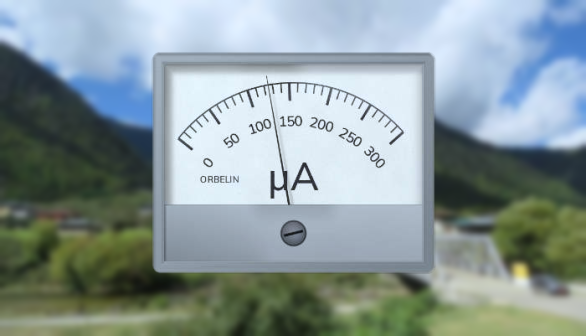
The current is 125 µA
